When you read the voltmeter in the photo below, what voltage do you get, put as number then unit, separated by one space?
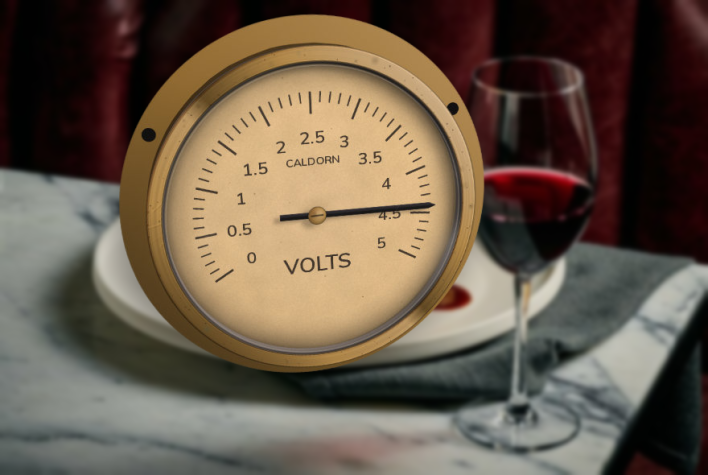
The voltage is 4.4 V
